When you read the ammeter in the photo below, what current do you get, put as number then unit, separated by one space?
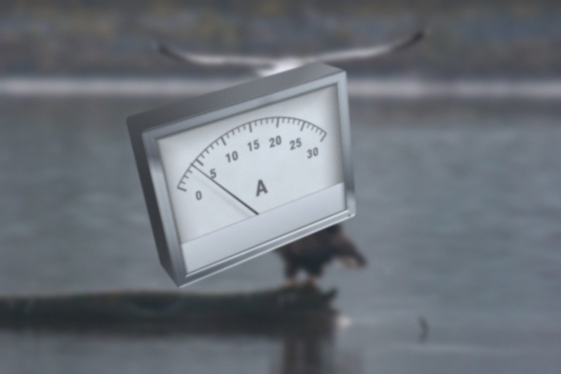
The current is 4 A
